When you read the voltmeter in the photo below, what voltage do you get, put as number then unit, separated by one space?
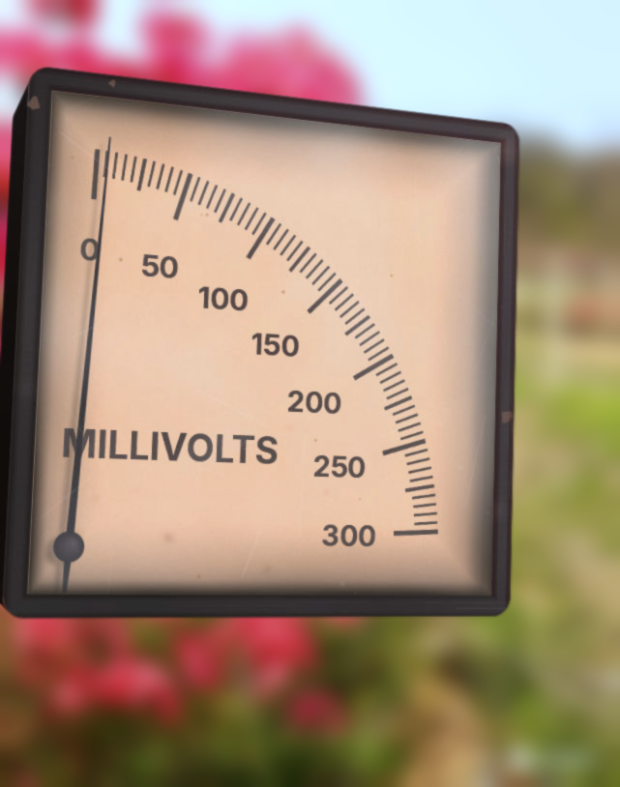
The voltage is 5 mV
